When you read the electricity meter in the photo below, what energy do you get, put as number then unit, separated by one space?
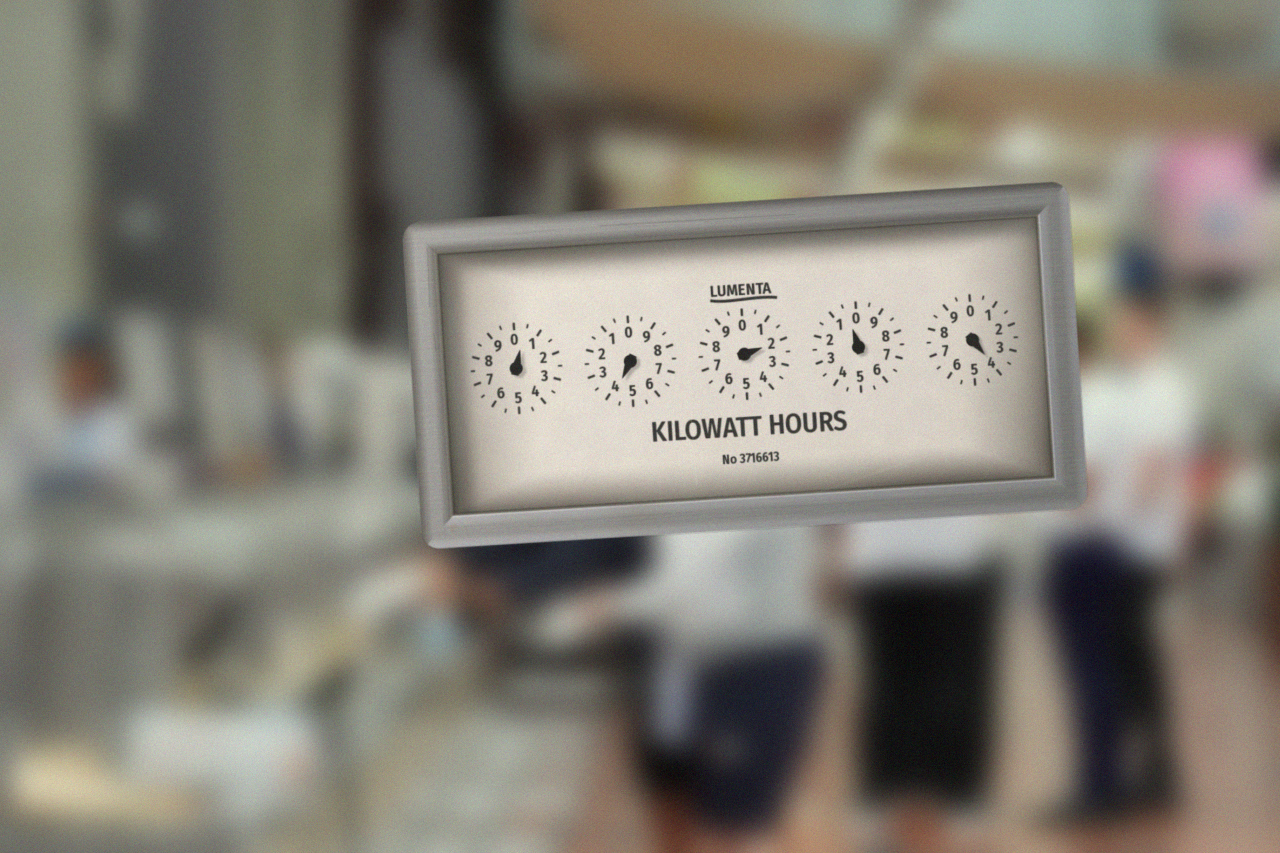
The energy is 4204 kWh
